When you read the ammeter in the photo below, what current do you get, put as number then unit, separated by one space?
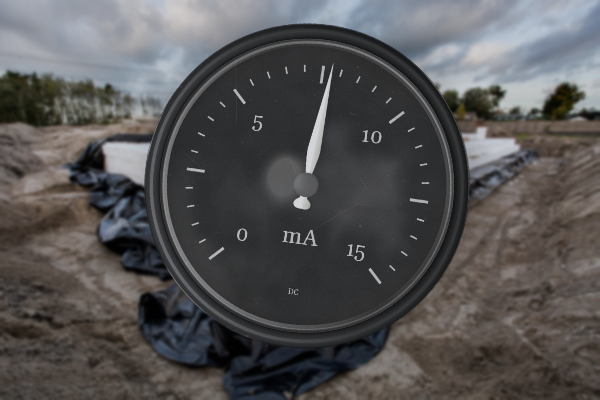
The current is 7.75 mA
